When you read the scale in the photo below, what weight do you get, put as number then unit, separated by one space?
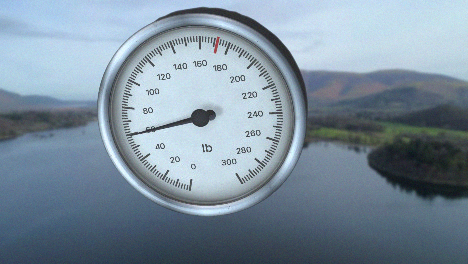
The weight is 60 lb
